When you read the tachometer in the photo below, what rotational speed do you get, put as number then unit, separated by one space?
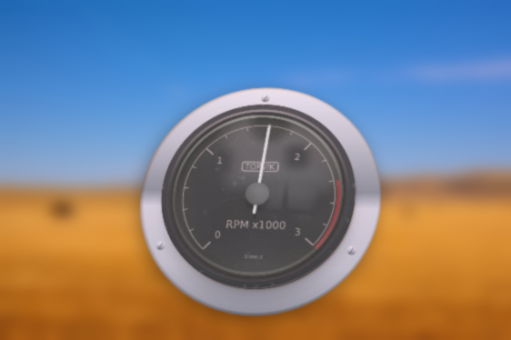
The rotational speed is 1600 rpm
